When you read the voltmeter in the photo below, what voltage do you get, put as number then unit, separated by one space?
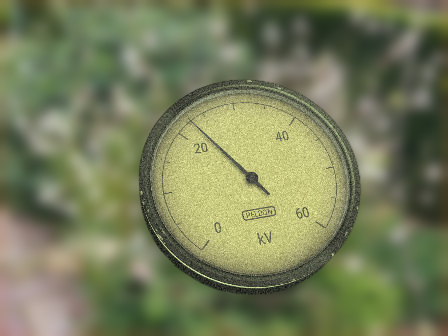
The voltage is 22.5 kV
